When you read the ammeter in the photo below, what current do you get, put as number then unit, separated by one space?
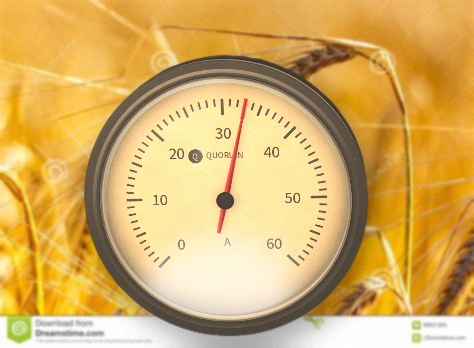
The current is 33 A
